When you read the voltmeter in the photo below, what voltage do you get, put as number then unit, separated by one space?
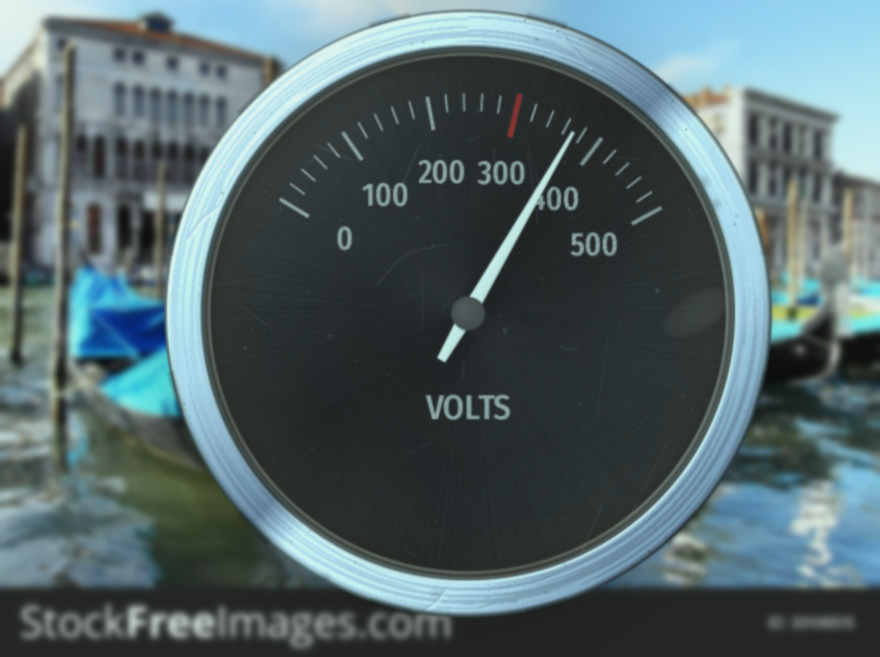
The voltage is 370 V
